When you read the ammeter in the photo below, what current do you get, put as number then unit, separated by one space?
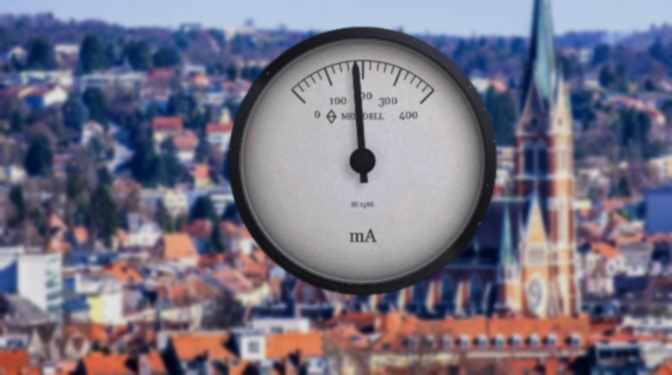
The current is 180 mA
